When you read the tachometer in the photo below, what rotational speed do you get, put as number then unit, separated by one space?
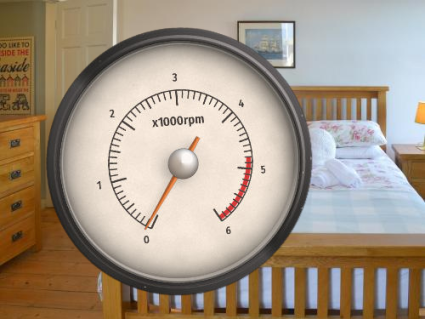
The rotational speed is 100 rpm
